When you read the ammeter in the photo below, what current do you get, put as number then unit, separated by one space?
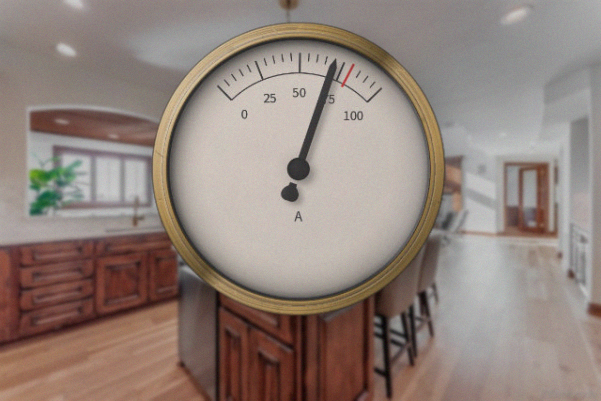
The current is 70 A
